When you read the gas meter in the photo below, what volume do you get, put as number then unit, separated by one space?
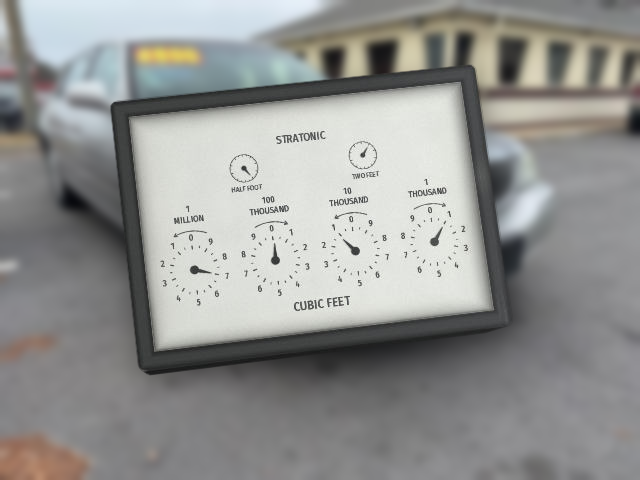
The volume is 701100 ft³
